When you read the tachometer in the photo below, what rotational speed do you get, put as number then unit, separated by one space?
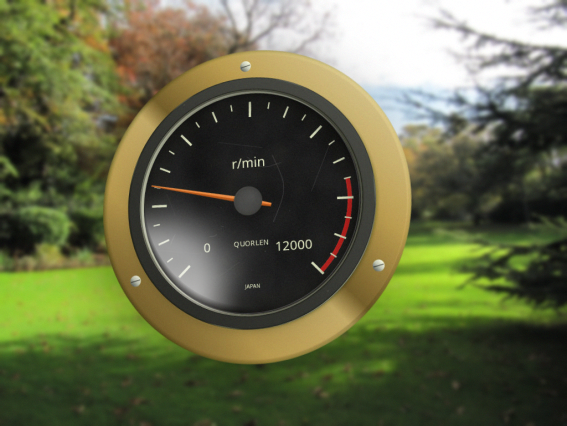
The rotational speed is 2500 rpm
